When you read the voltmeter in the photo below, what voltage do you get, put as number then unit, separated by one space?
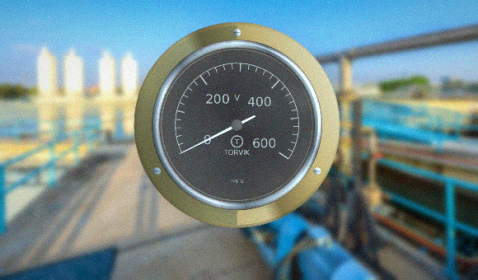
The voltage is 0 V
